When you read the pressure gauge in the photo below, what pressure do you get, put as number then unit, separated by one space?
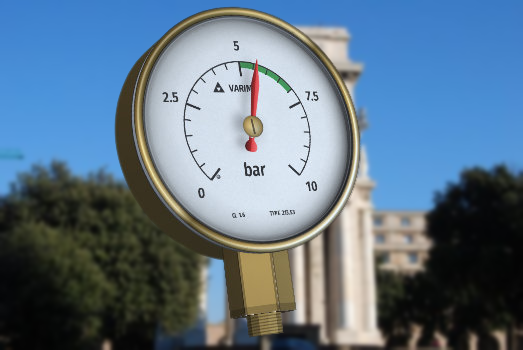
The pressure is 5.5 bar
